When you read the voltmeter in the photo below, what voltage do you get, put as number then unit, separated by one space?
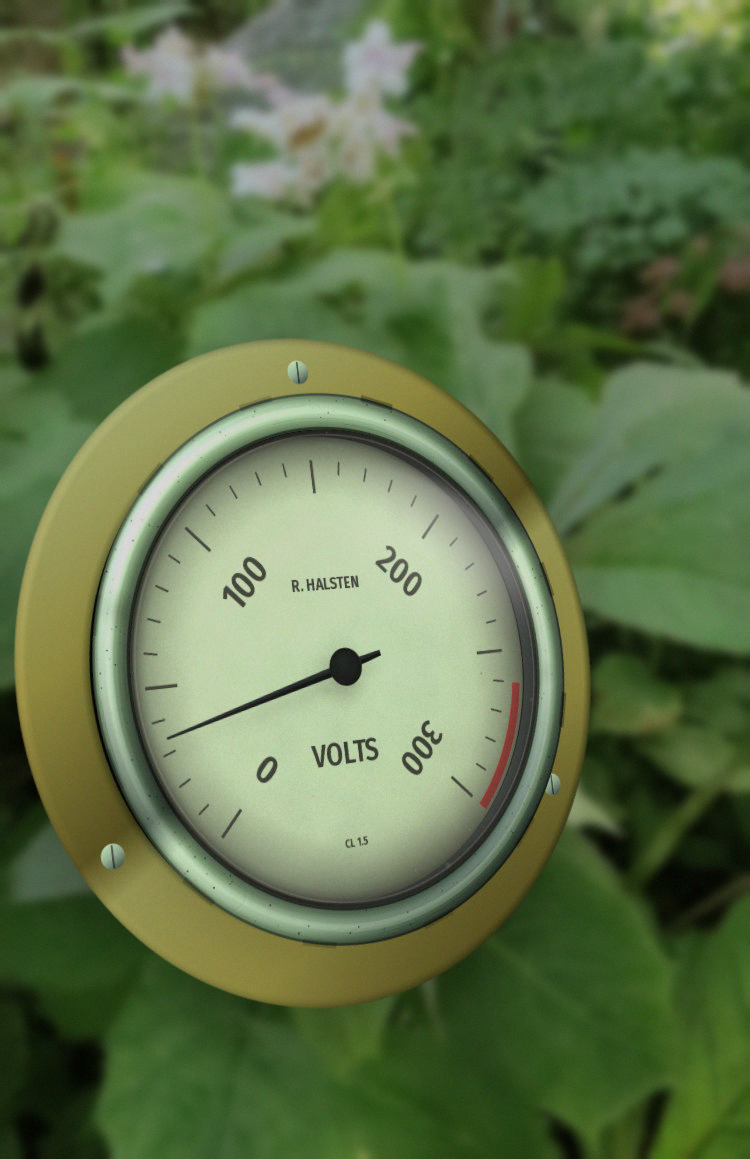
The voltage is 35 V
